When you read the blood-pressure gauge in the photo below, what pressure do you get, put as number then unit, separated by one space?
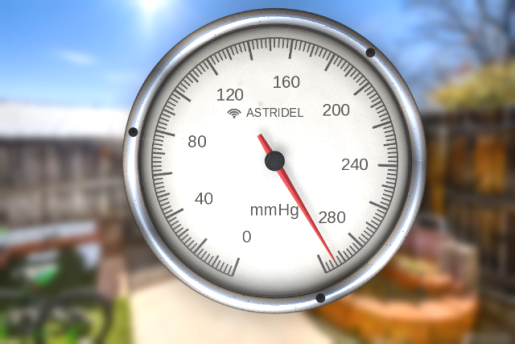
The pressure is 294 mmHg
